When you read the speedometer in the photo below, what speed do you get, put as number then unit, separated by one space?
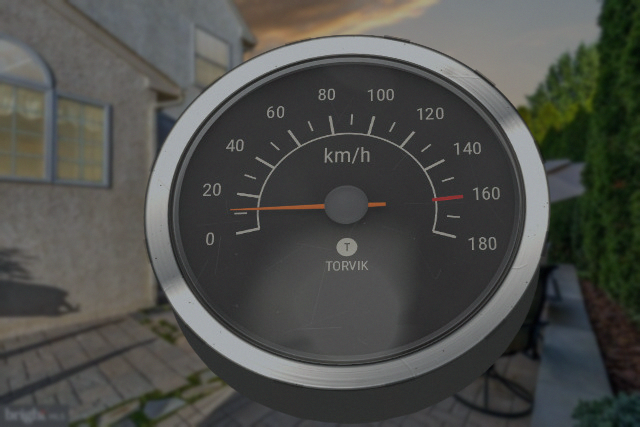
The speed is 10 km/h
